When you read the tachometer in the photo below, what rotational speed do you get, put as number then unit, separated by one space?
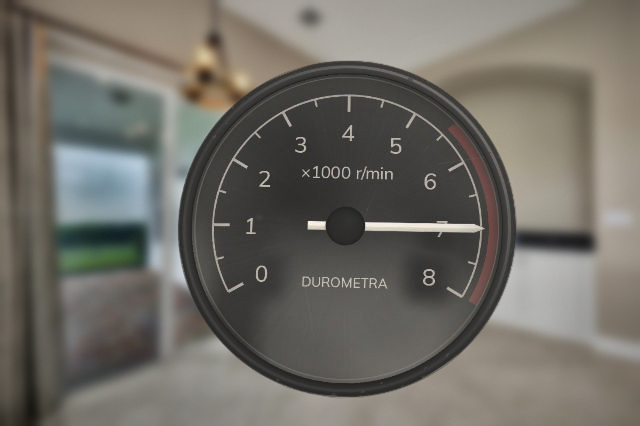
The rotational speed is 7000 rpm
